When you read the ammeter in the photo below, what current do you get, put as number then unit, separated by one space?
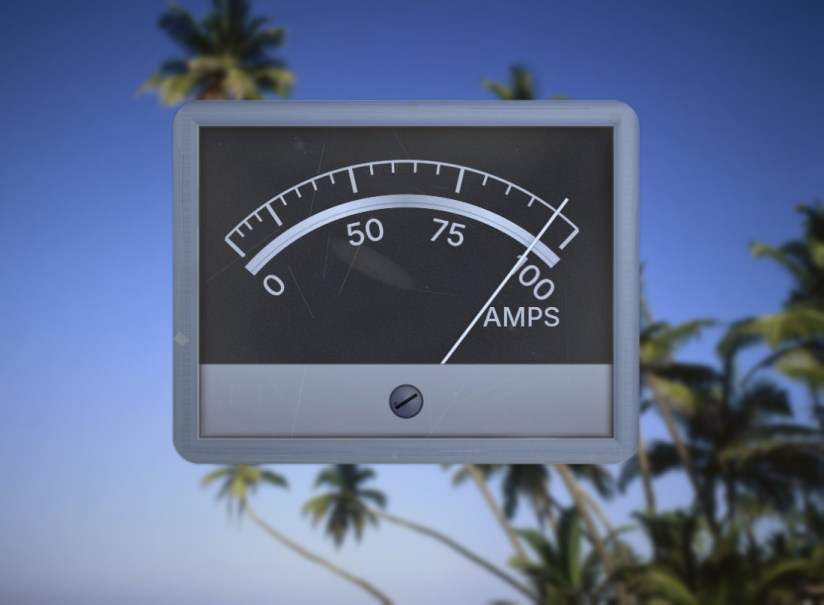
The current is 95 A
